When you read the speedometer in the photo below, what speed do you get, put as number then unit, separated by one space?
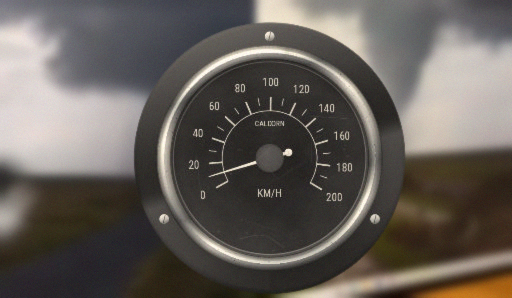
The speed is 10 km/h
